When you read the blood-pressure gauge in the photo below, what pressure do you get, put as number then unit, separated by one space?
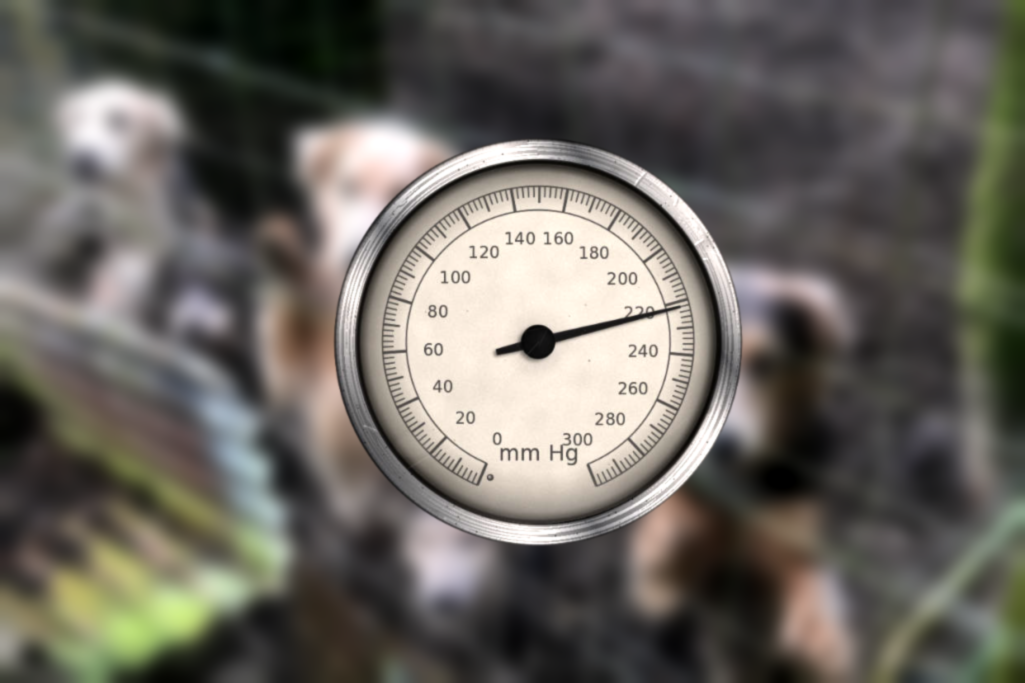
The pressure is 222 mmHg
